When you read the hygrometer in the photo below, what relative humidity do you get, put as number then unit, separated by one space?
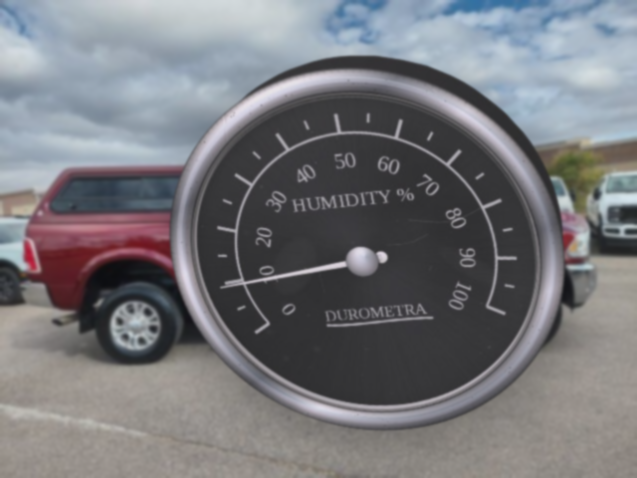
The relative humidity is 10 %
